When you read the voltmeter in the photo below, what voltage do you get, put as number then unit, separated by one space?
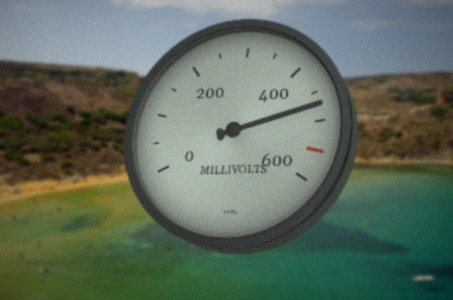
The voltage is 475 mV
